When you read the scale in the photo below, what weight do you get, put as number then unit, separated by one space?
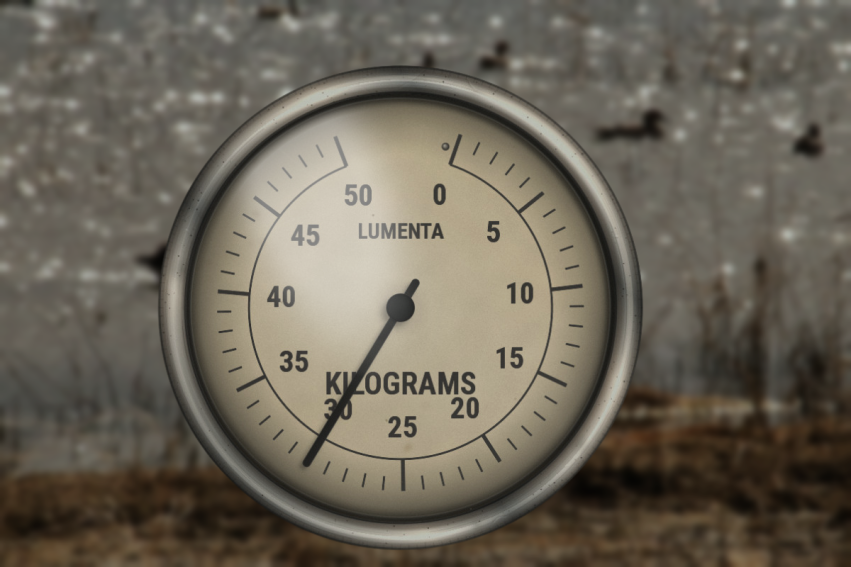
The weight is 30 kg
